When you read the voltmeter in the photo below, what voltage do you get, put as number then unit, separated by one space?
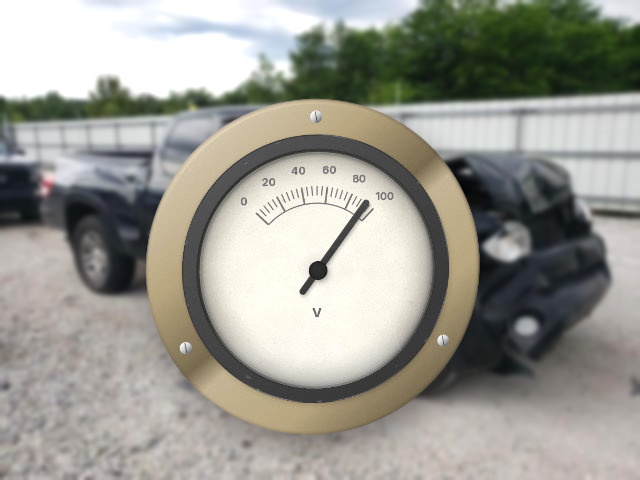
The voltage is 92 V
